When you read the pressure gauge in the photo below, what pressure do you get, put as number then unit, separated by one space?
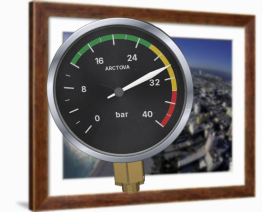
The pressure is 30 bar
